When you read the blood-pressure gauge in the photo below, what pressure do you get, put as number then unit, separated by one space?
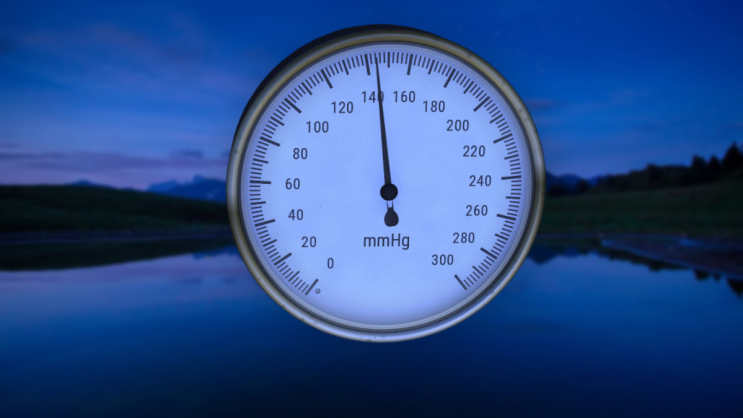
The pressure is 144 mmHg
